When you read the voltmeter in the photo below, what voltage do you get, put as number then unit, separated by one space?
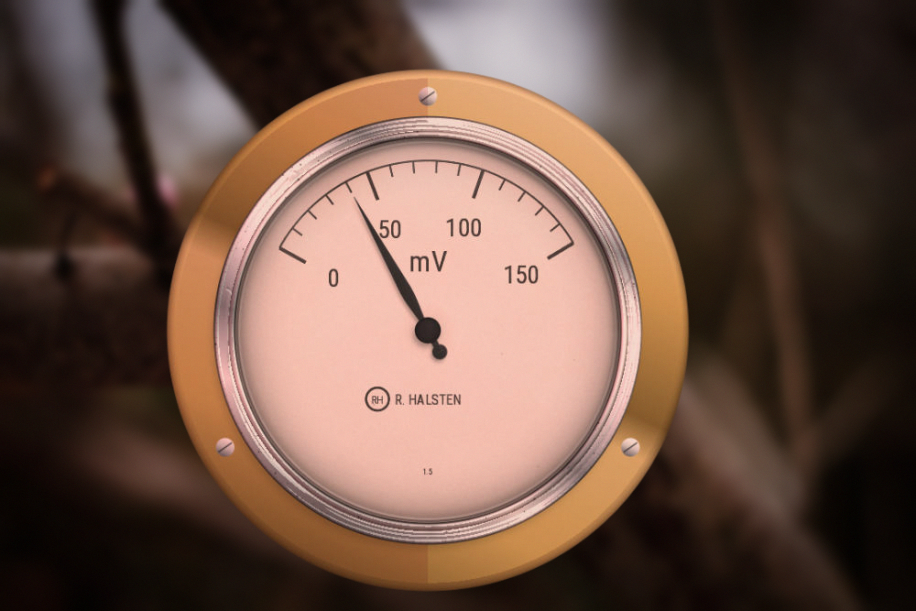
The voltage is 40 mV
